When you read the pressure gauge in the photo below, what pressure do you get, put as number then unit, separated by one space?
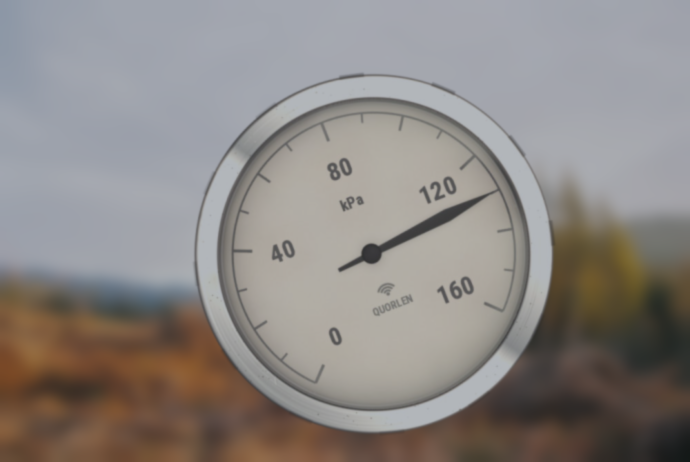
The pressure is 130 kPa
